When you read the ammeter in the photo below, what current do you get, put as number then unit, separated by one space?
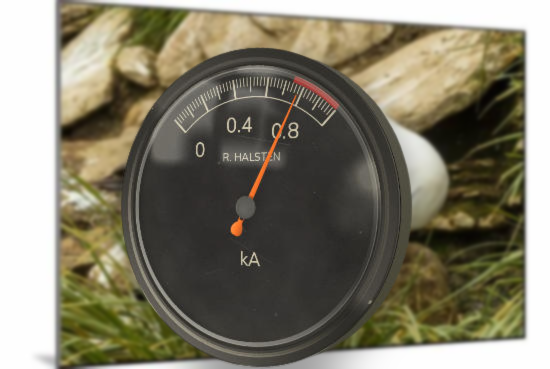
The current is 0.8 kA
